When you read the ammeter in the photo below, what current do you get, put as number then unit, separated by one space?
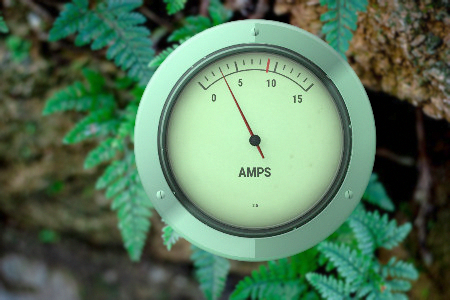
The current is 3 A
